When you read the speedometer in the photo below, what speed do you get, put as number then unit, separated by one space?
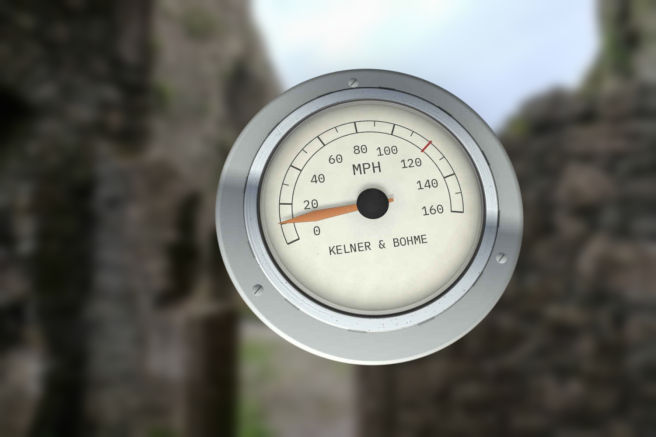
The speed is 10 mph
